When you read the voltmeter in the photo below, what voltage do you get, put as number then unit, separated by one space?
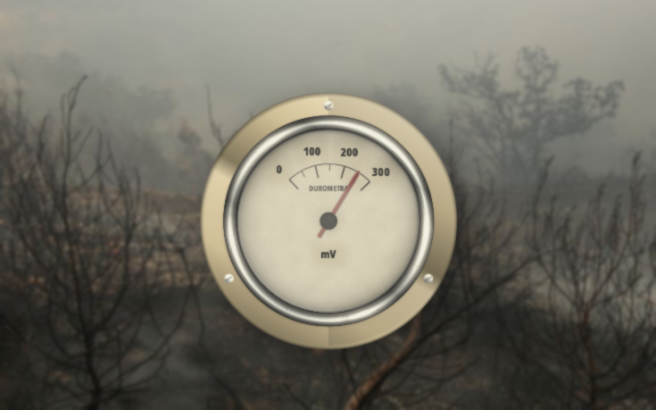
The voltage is 250 mV
